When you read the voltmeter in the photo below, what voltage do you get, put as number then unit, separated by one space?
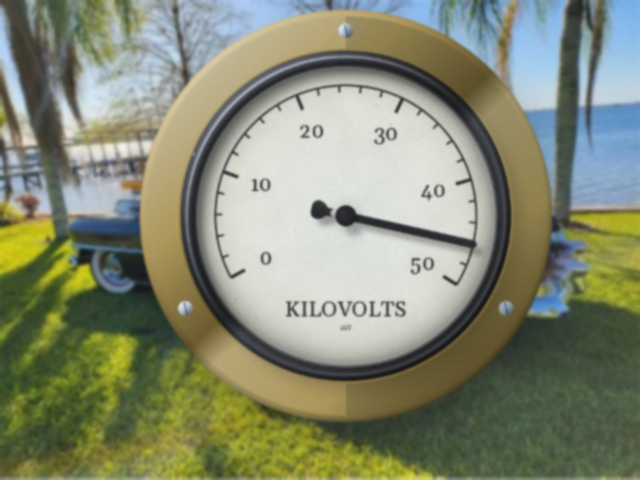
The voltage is 46 kV
